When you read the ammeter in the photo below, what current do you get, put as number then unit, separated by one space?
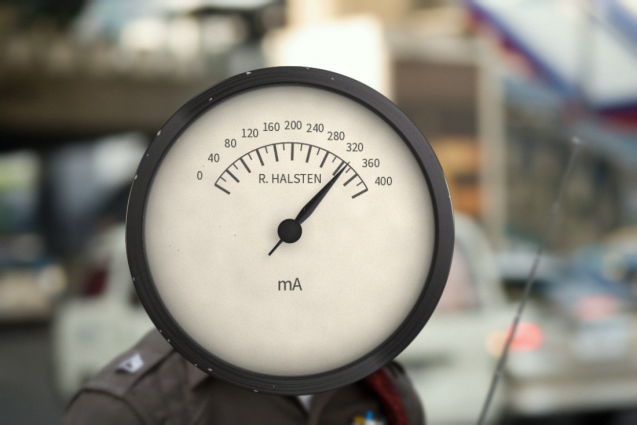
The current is 330 mA
